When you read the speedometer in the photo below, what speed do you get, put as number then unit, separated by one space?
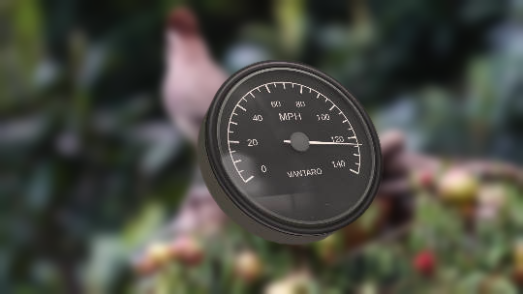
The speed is 125 mph
